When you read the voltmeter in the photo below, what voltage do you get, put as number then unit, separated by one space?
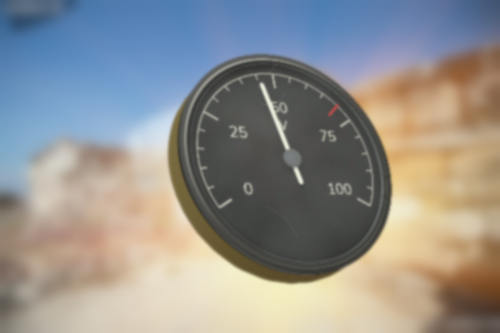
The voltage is 45 V
